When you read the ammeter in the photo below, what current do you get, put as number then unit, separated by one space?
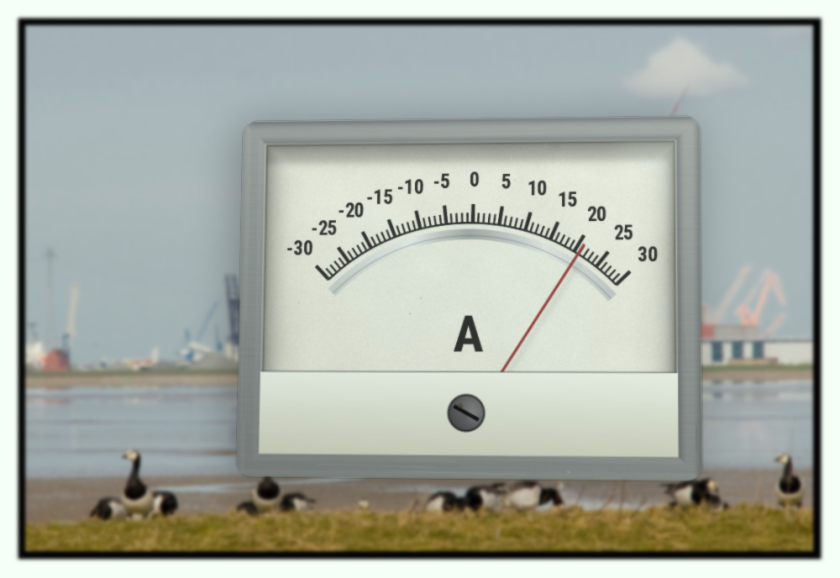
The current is 21 A
